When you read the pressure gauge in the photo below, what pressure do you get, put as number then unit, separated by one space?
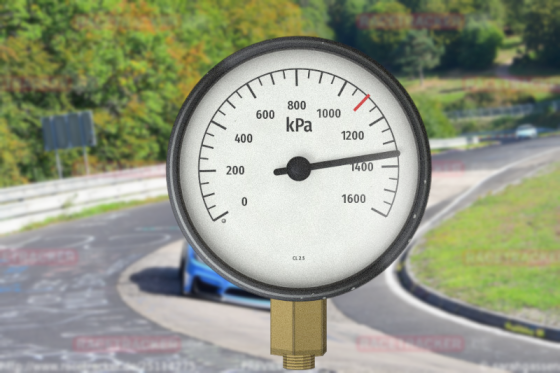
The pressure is 1350 kPa
